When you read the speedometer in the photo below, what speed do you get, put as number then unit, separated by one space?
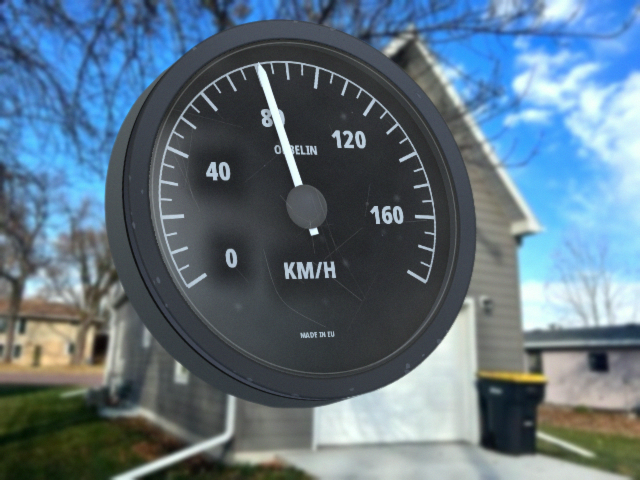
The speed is 80 km/h
